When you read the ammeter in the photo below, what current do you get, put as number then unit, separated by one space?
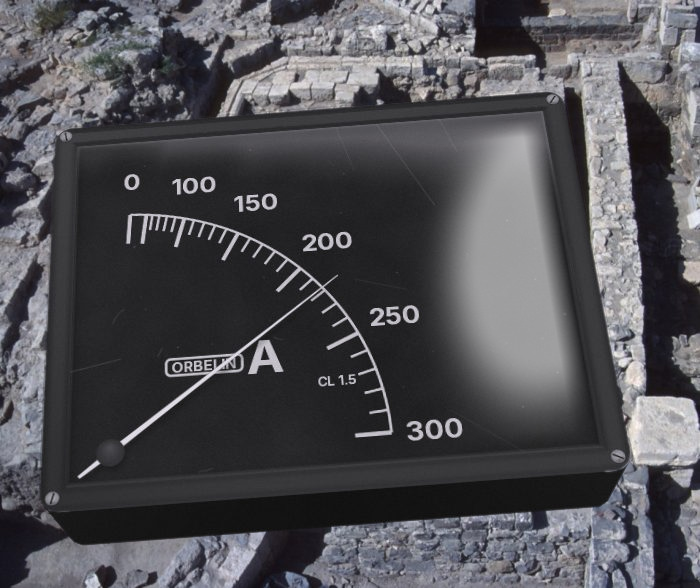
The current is 220 A
